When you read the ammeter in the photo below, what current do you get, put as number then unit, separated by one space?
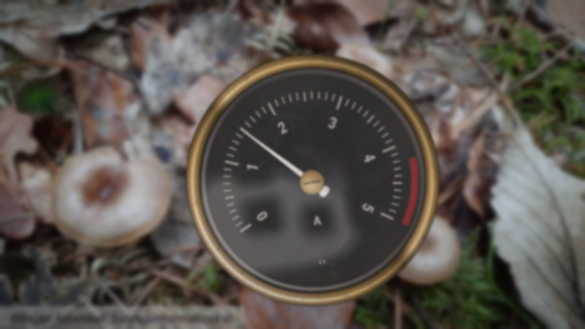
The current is 1.5 A
